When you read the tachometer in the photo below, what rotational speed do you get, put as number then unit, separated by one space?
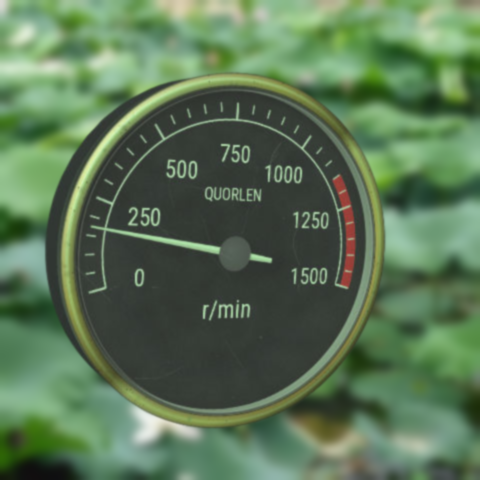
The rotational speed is 175 rpm
